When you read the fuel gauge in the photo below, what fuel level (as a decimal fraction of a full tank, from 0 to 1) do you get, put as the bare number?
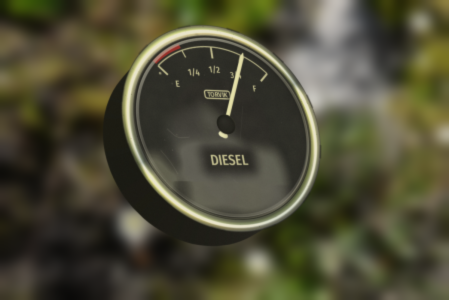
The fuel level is 0.75
